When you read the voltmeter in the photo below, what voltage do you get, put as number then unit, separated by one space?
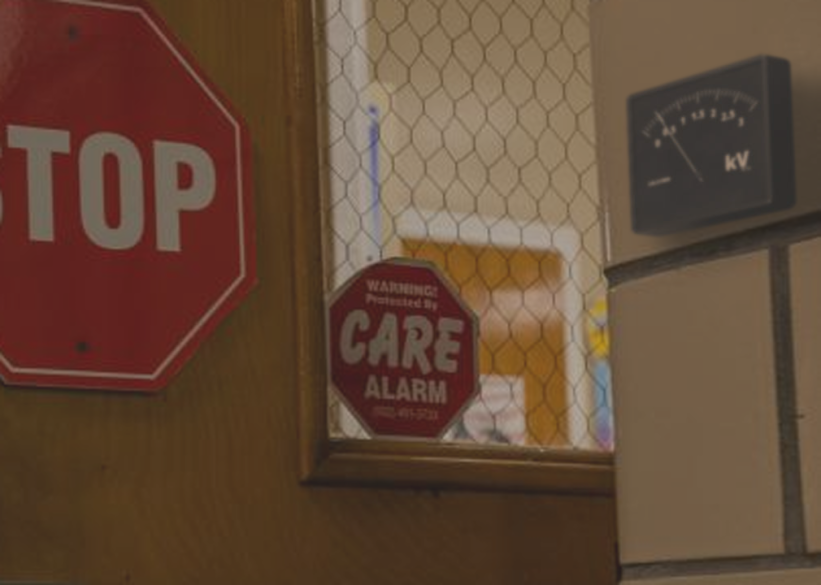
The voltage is 0.5 kV
